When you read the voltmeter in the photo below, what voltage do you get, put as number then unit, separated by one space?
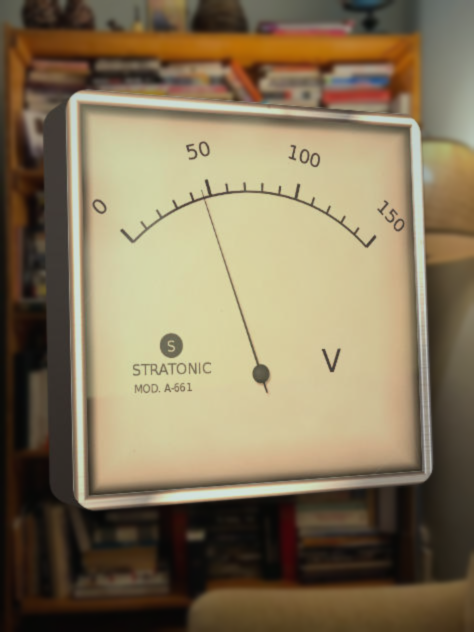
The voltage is 45 V
